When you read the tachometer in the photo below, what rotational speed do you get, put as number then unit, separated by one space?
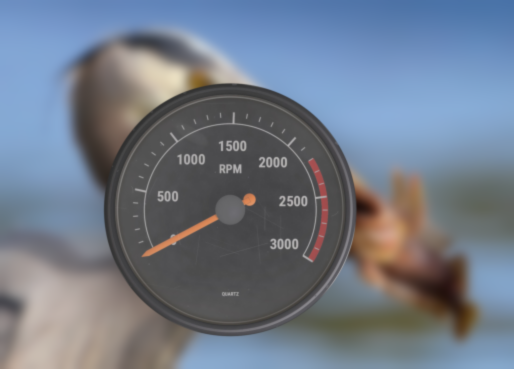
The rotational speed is 0 rpm
